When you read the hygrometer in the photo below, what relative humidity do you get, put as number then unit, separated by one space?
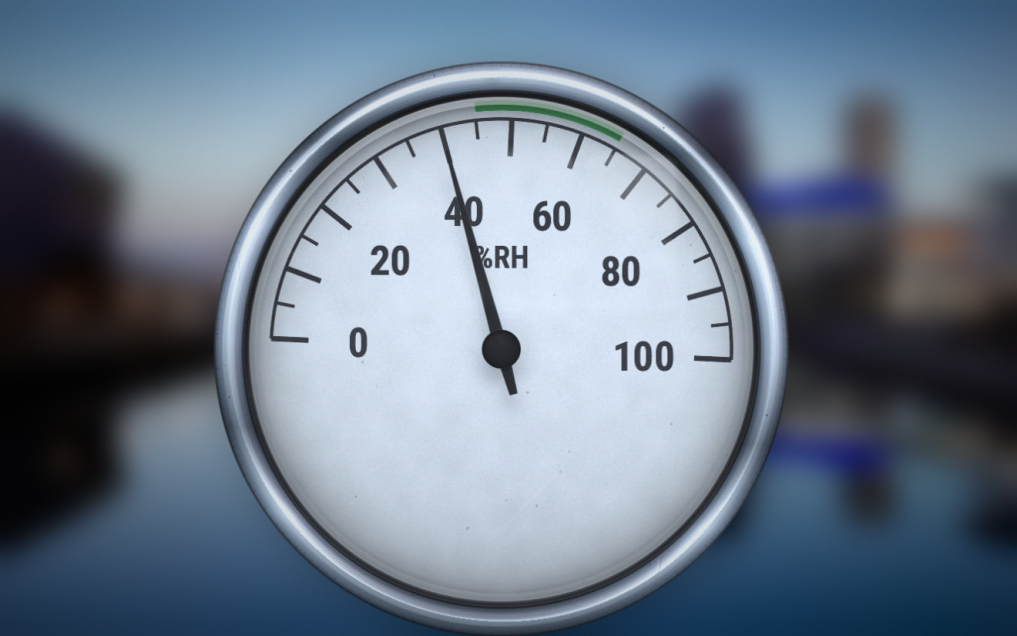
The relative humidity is 40 %
